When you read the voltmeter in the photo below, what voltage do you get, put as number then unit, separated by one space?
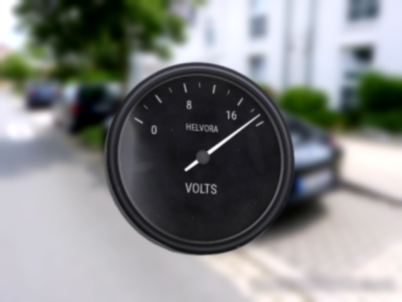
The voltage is 19 V
